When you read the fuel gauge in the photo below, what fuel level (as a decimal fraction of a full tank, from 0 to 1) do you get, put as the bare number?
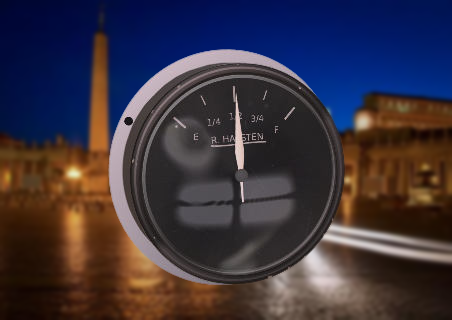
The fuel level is 0.5
